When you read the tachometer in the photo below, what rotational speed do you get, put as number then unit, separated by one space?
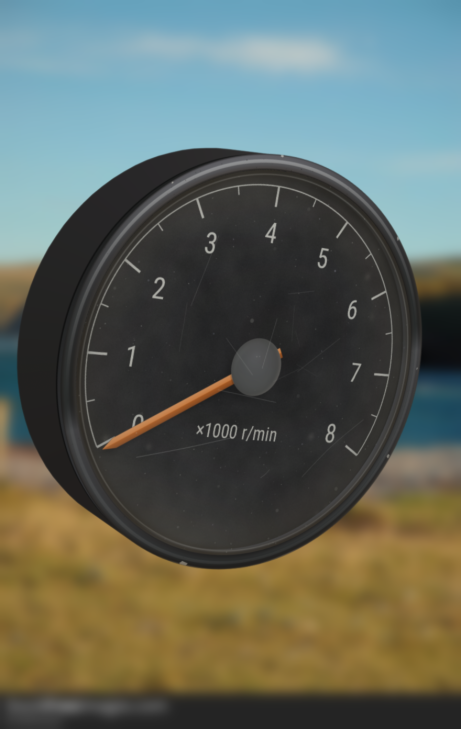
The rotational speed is 0 rpm
